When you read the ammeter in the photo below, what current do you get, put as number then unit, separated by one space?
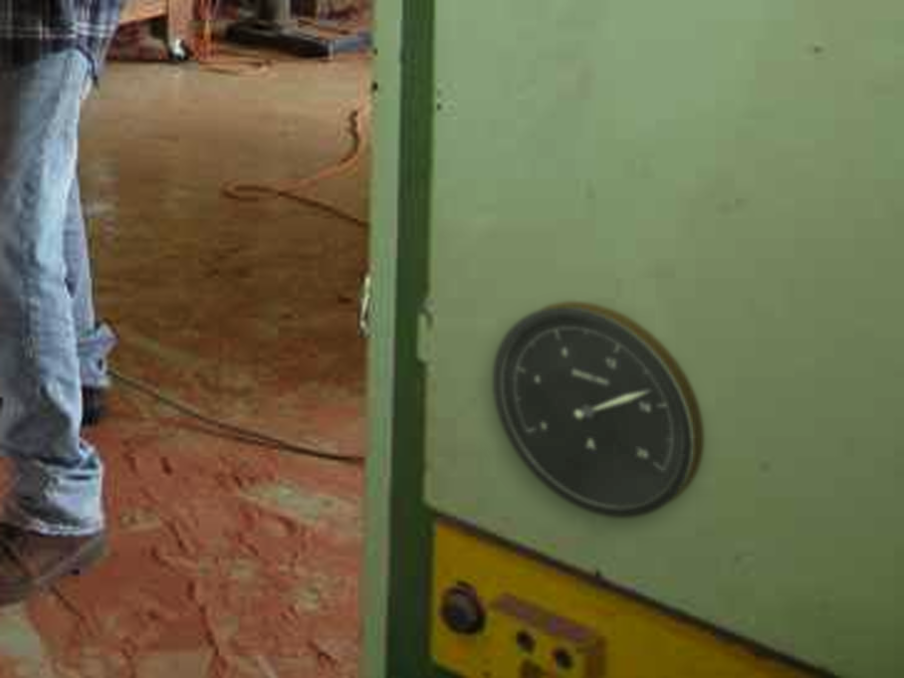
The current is 15 A
